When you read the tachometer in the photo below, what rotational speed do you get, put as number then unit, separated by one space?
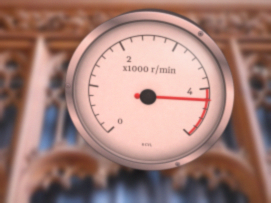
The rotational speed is 4200 rpm
